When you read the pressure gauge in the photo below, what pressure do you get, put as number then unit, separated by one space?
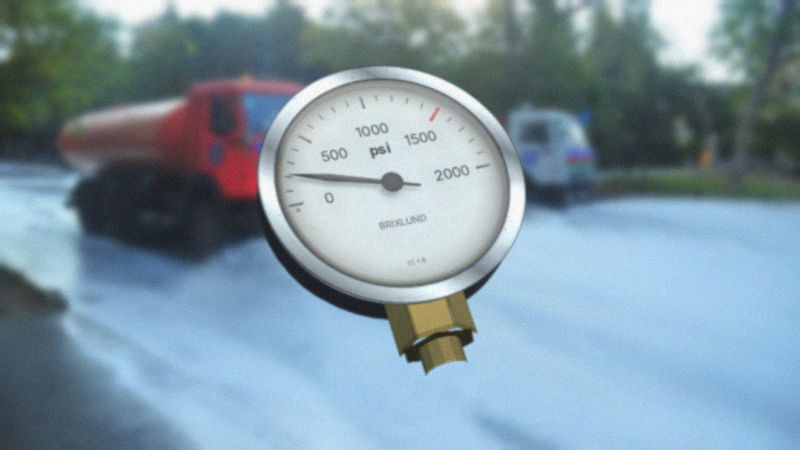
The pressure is 200 psi
